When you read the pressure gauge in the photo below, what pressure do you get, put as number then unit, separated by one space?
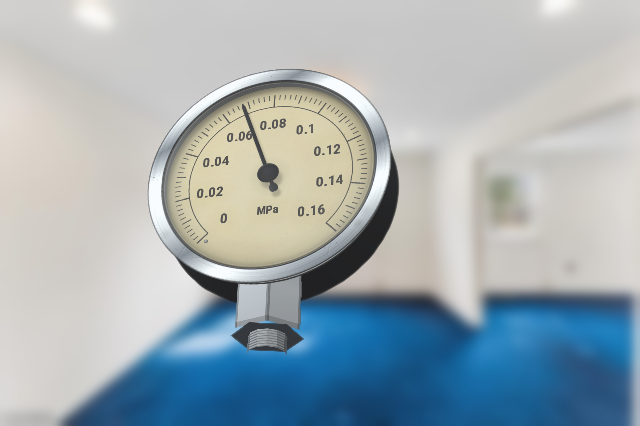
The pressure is 0.068 MPa
